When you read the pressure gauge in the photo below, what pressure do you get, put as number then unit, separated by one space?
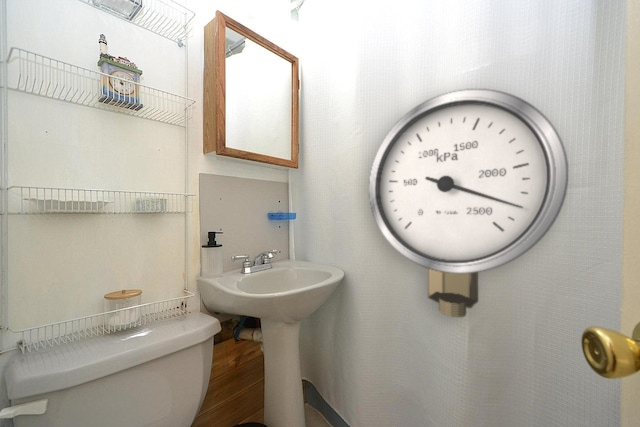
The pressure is 2300 kPa
